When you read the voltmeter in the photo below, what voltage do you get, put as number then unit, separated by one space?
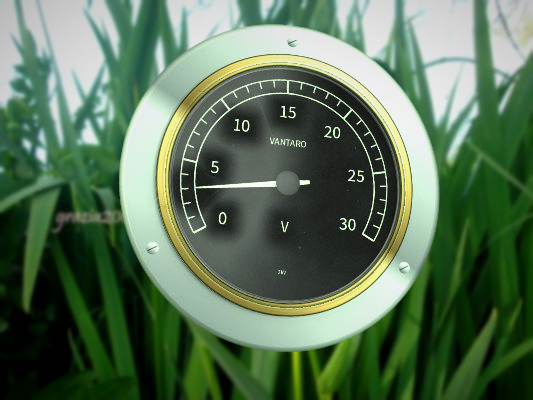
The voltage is 3 V
